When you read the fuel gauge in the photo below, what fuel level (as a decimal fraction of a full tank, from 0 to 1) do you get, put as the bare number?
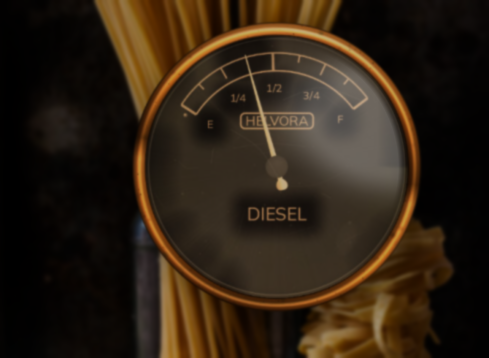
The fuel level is 0.375
